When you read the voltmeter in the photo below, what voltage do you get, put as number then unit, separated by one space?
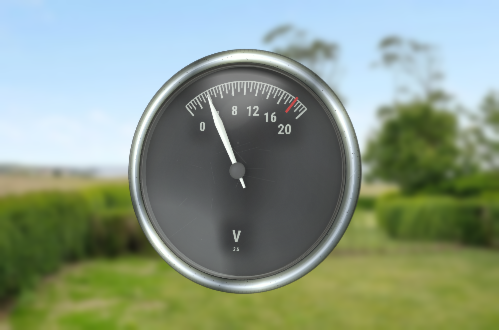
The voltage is 4 V
